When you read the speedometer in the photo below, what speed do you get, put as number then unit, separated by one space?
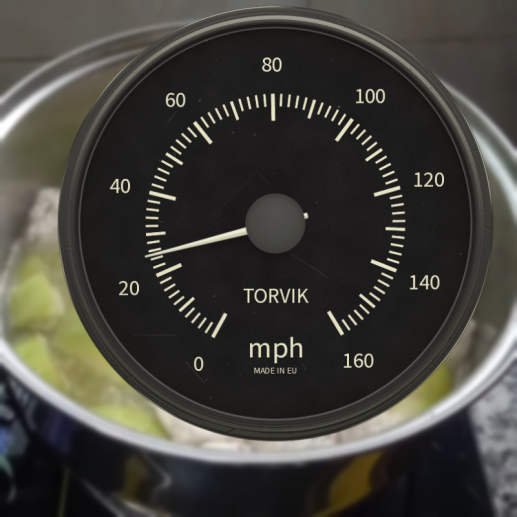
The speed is 25 mph
